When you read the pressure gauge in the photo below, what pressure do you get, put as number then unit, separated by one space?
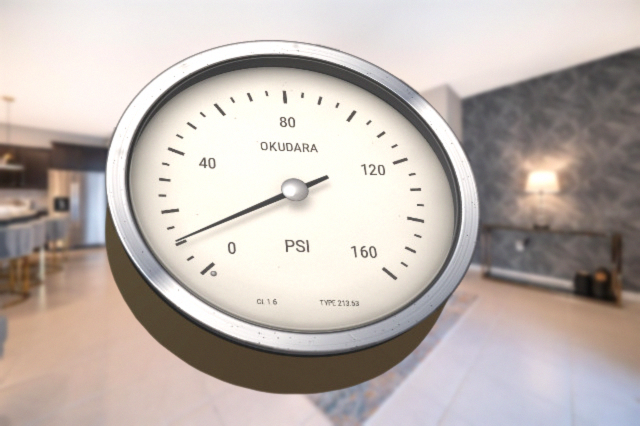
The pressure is 10 psi
